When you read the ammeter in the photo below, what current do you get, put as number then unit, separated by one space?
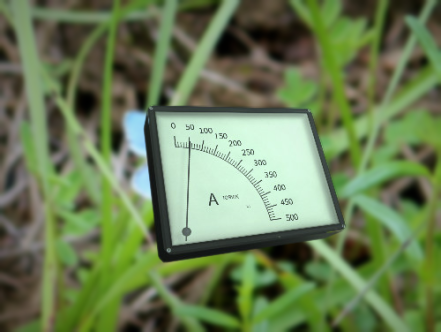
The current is 50 A
